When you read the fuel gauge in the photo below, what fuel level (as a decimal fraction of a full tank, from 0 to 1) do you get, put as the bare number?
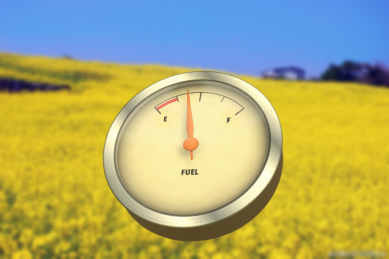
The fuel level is 0.375
